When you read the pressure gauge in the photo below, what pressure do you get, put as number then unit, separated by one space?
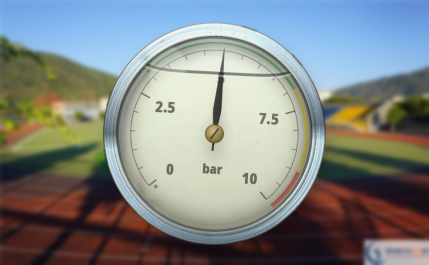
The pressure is 5 bar
